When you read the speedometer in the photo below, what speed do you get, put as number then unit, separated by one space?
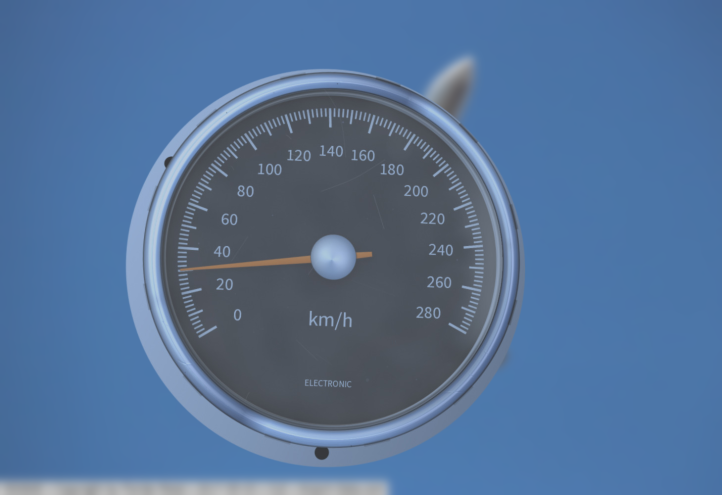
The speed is 30 km/h
